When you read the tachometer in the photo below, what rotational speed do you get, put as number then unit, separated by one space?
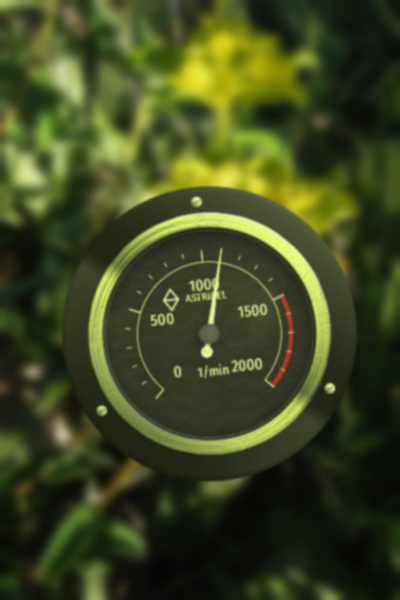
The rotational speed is 1100 rpm
